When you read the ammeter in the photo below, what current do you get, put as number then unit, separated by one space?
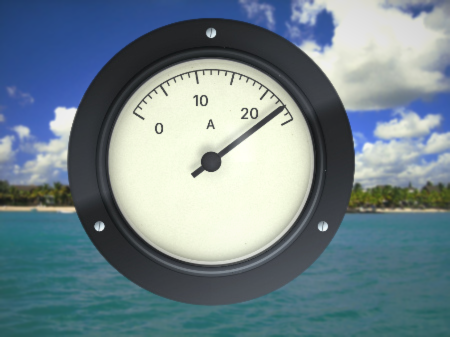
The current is 23 A
